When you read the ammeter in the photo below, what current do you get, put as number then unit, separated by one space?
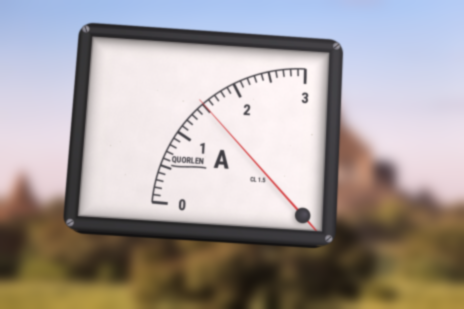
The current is 1.5 A
